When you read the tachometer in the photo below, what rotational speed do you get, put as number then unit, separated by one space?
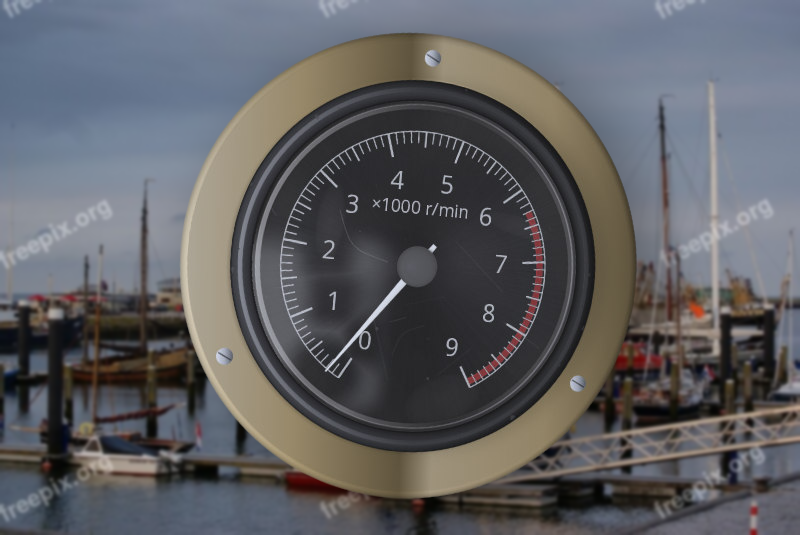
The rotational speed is 200 rpm
